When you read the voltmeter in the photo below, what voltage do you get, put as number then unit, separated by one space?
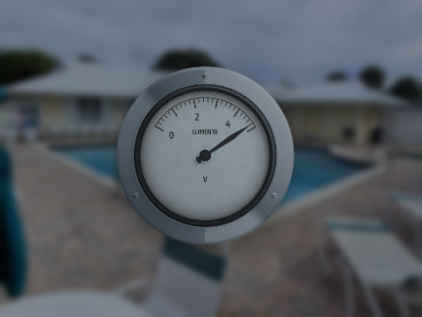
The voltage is 4.8 V
